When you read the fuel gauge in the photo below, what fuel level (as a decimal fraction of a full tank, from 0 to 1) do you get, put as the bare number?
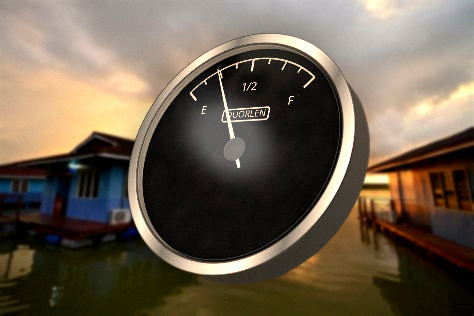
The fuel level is 0.25
